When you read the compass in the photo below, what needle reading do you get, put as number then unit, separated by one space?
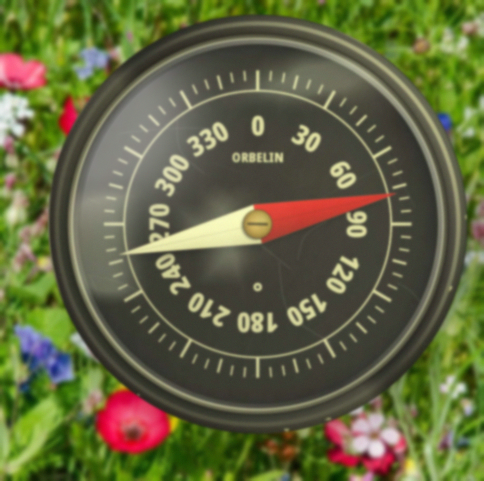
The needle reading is 77.5 °
